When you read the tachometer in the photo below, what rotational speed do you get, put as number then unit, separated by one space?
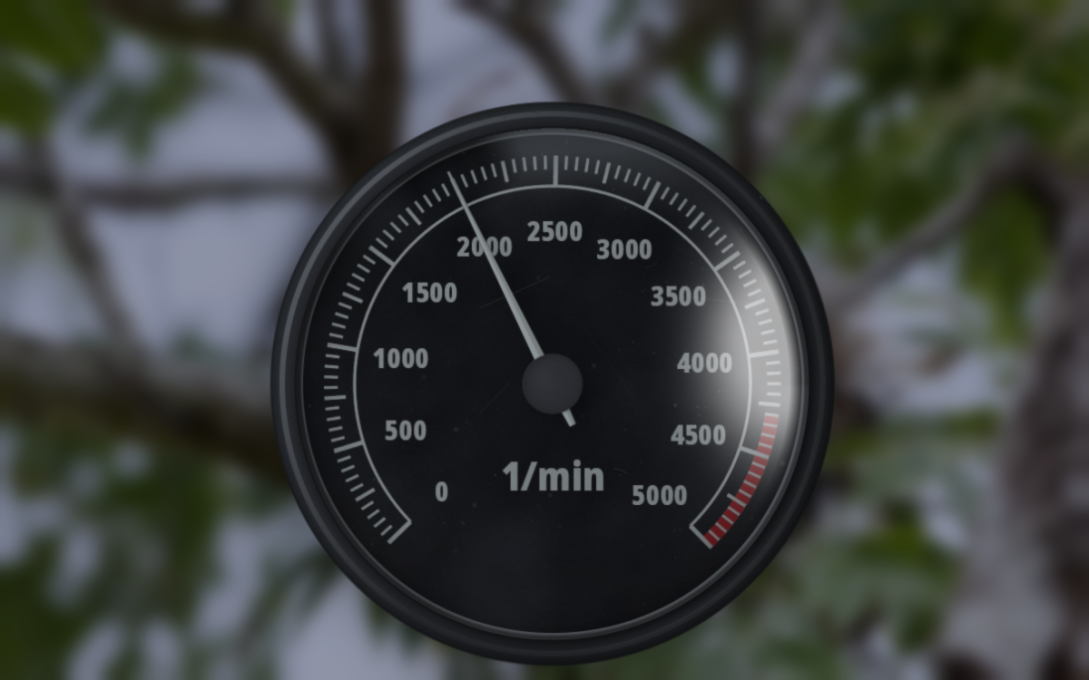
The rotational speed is 2000 rpm
